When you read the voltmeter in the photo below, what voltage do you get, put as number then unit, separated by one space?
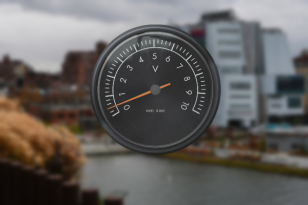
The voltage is 0.4 V
